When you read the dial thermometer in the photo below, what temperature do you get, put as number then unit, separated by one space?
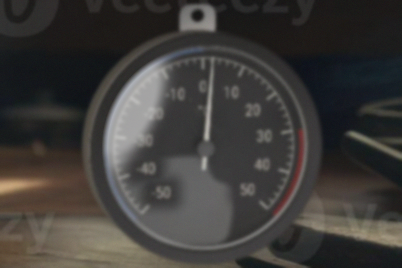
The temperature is 2 °C
